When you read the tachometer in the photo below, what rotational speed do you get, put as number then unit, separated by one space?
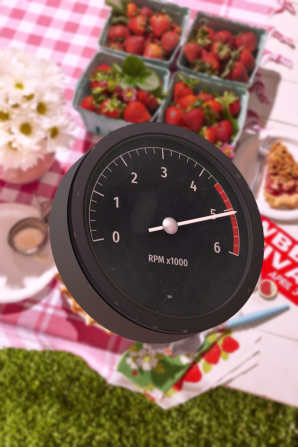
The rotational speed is 5100 rpm
